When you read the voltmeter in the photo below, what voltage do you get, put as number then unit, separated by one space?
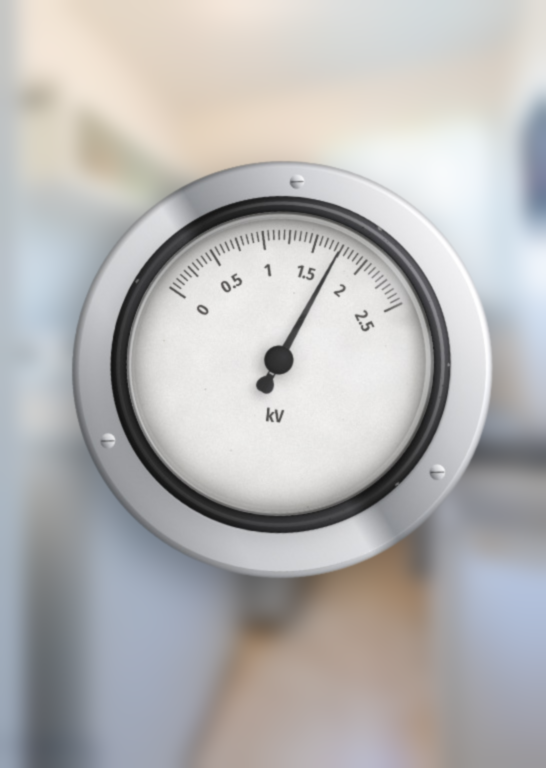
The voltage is 1.75 kV
